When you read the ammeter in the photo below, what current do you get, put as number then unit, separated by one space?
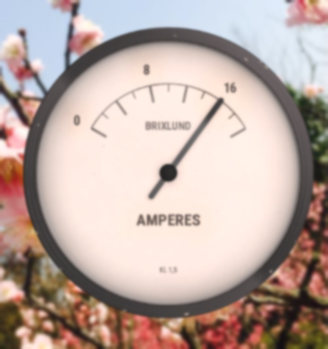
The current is 16 A
